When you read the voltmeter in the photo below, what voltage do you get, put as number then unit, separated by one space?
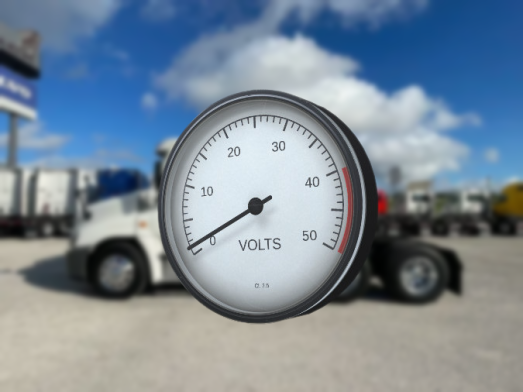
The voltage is 1 V
